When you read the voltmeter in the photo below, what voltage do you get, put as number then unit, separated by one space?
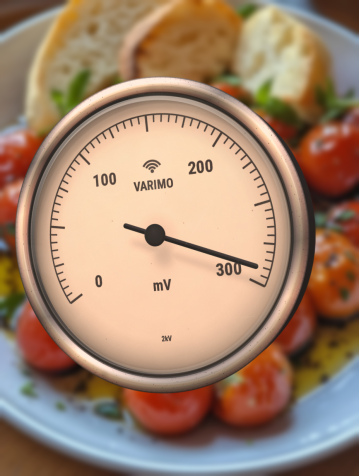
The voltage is 290 mV
